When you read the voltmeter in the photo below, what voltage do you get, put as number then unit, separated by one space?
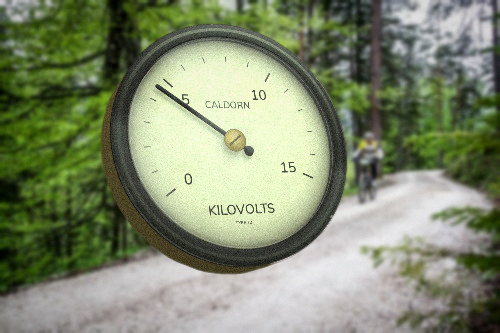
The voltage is 4.5 kV
